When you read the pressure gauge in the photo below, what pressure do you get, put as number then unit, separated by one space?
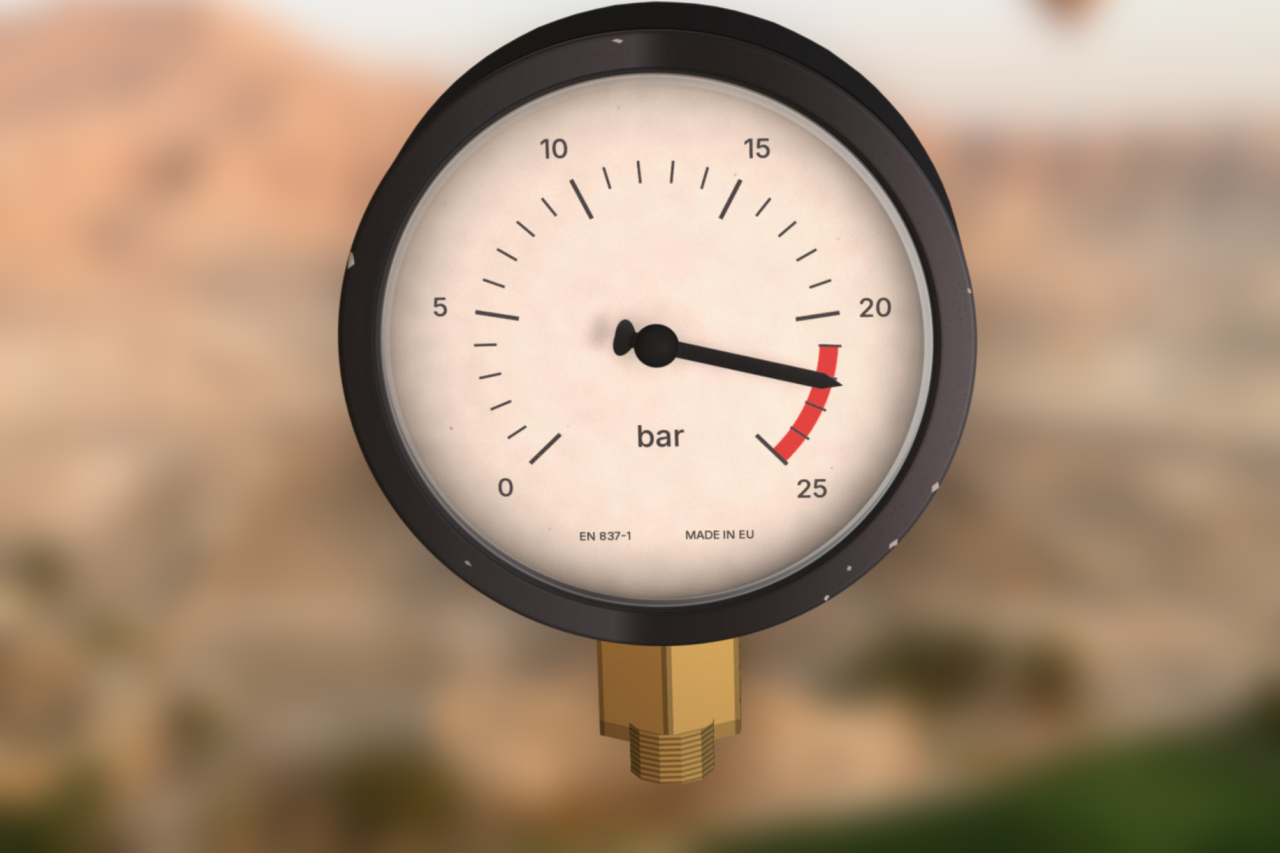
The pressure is 22 bar
